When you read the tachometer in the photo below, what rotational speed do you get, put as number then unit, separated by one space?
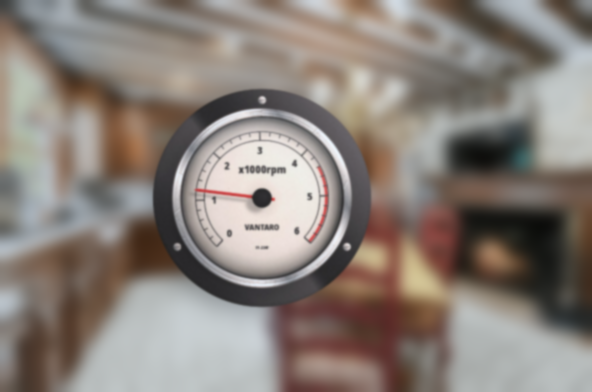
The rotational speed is 1200 rpm
